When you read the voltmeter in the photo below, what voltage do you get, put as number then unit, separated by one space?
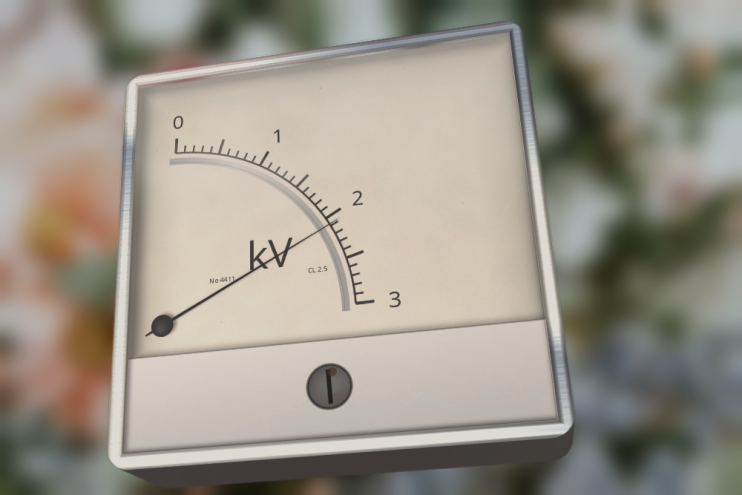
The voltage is 2.1 kV
